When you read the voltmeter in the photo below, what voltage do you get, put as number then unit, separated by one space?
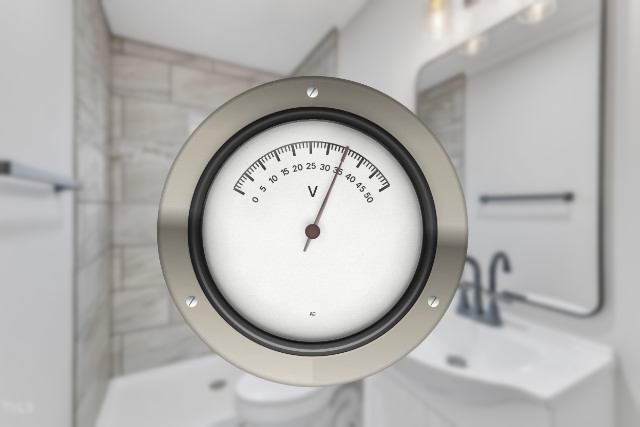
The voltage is 35 V
